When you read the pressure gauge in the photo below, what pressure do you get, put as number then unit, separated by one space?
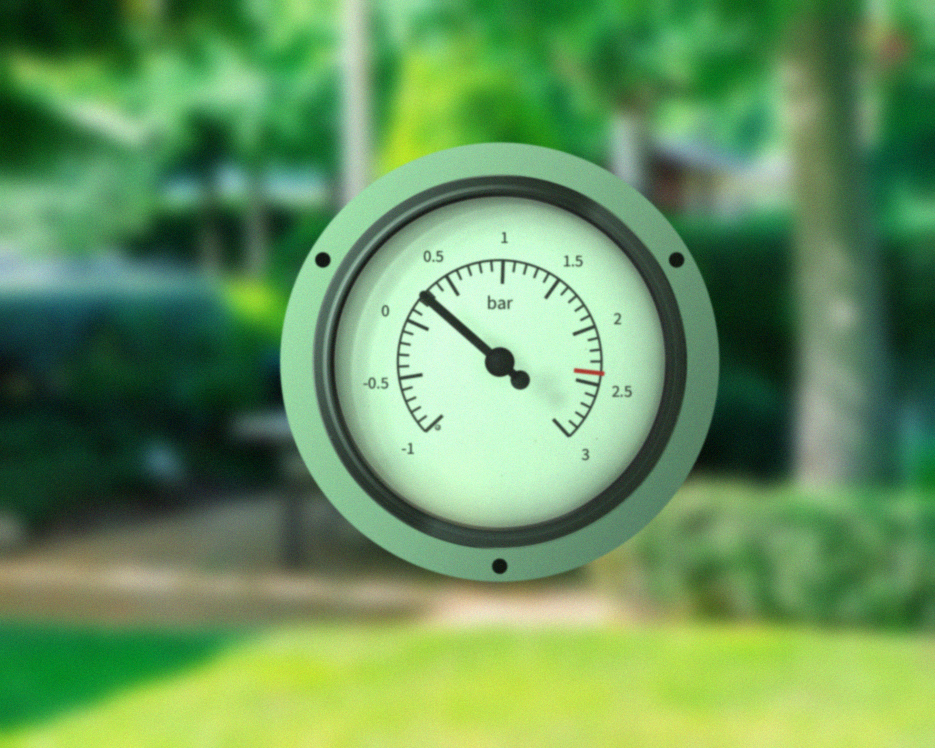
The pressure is 0.25 bar
